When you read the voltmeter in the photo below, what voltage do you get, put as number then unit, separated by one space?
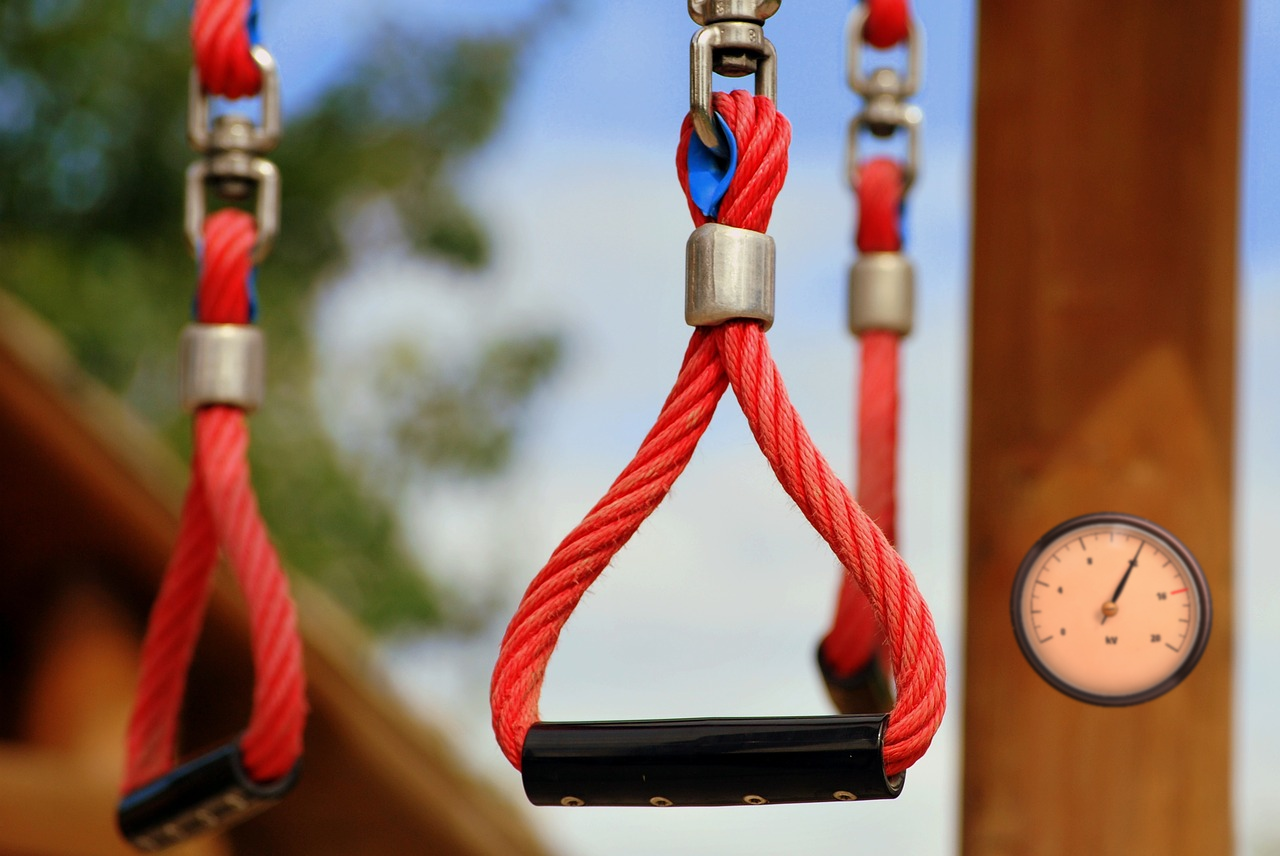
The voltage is 12 kV
